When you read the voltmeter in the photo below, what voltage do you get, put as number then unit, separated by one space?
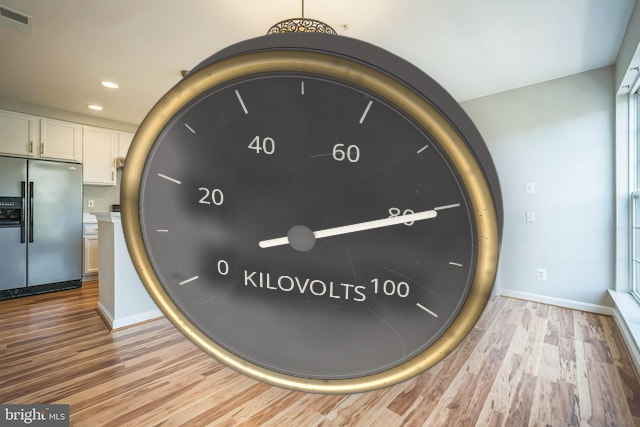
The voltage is 80 kV
